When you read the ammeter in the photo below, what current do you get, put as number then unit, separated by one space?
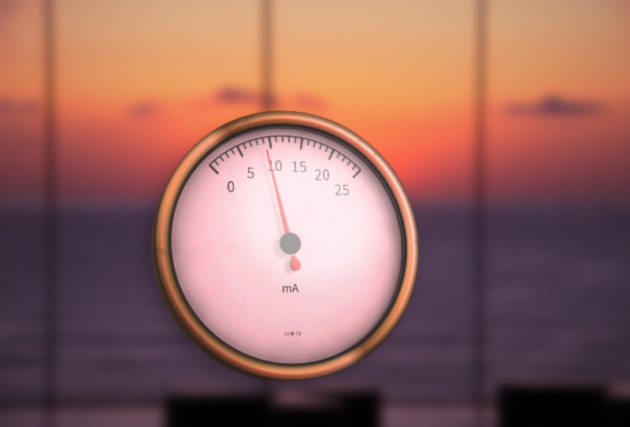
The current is 9 mA
